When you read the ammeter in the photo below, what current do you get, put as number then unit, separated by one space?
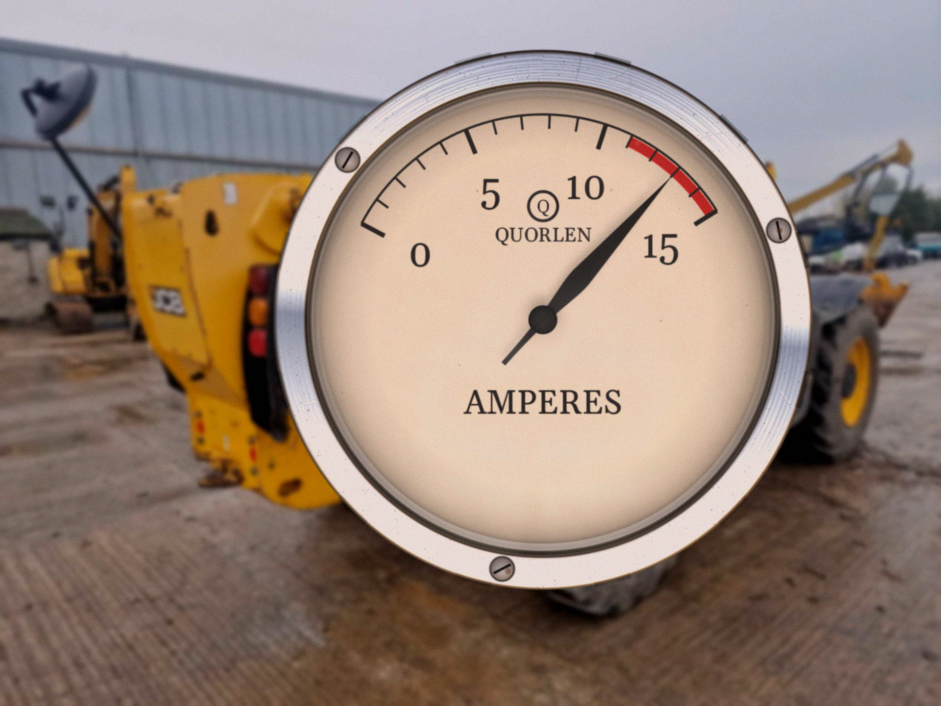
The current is 13 A
